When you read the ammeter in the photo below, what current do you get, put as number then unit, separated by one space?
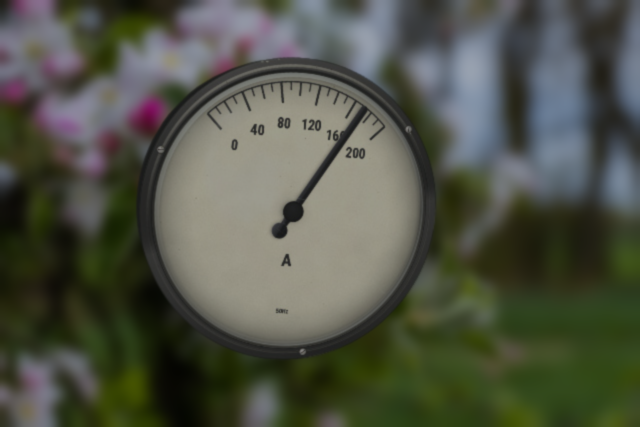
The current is 170 A
